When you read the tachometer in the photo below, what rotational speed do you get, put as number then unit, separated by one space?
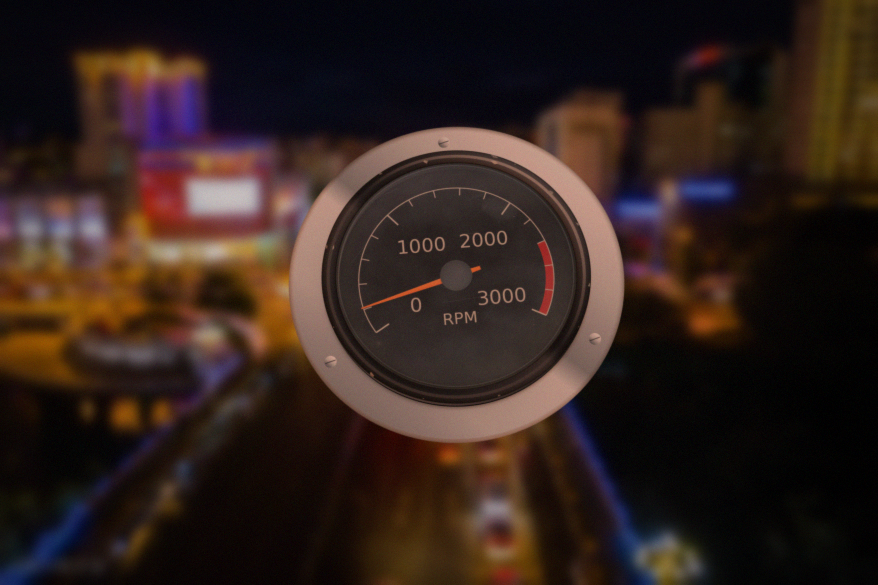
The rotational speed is 200 rpm
